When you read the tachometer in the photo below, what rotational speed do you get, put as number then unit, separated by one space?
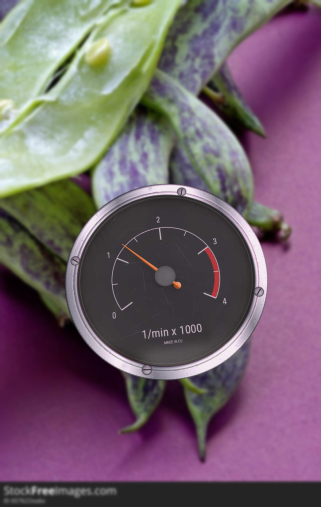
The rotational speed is 1250 rpm
